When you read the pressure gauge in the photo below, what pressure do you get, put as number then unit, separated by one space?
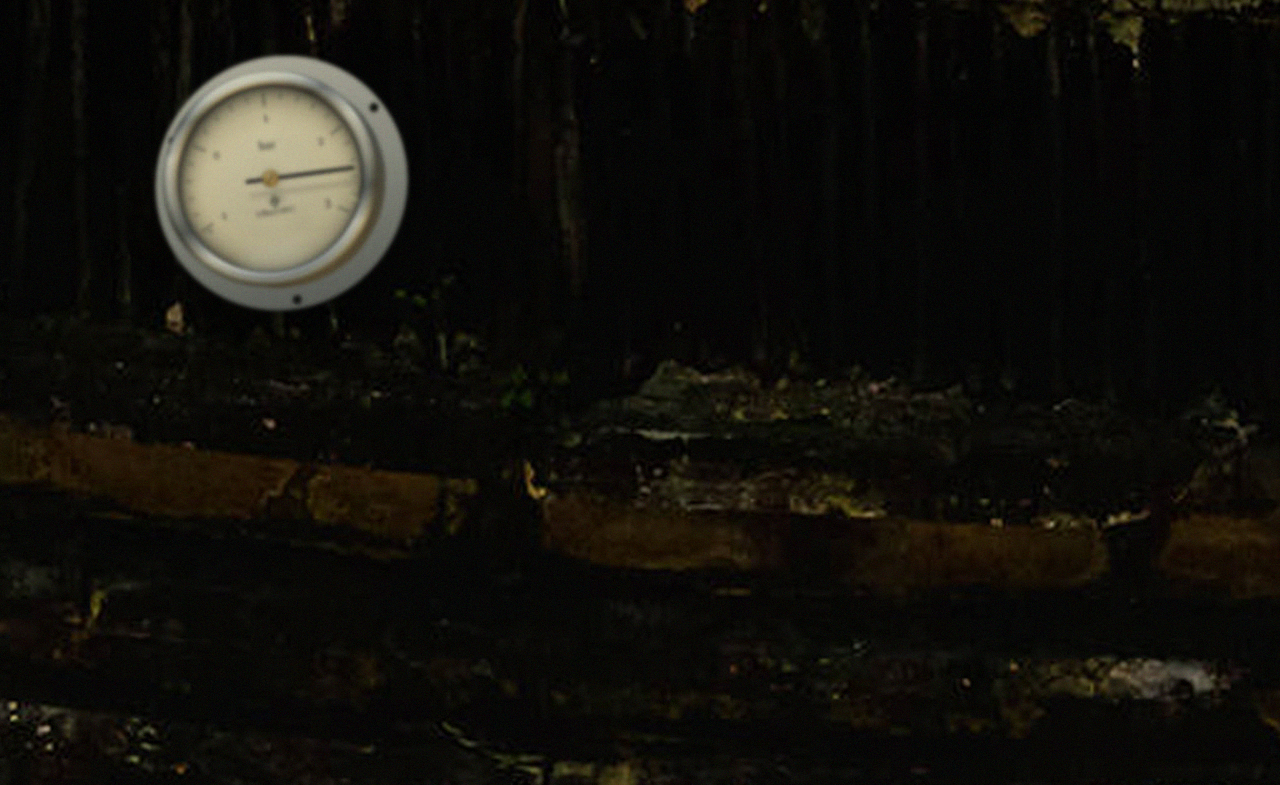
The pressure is 2.5 bar
